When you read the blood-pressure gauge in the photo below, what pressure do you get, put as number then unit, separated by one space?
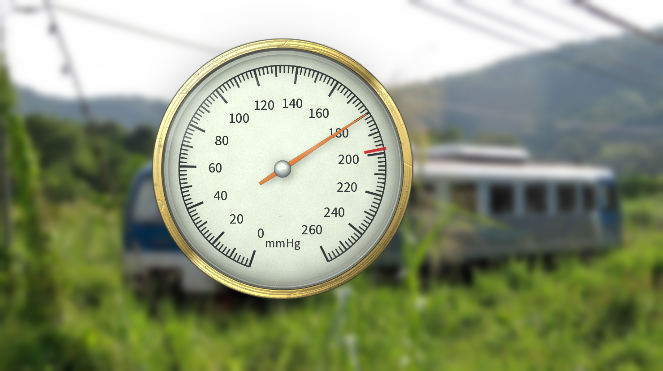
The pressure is 180 mmHg
